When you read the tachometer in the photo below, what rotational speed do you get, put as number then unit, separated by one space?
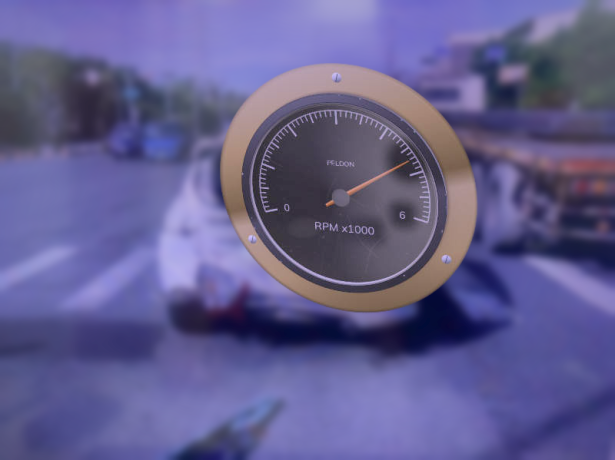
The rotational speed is 4700 rpm
